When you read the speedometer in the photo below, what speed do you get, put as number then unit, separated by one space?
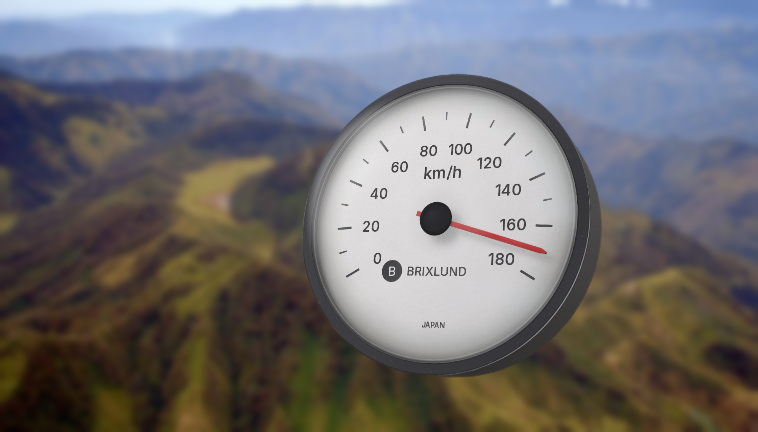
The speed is 170 km/h
